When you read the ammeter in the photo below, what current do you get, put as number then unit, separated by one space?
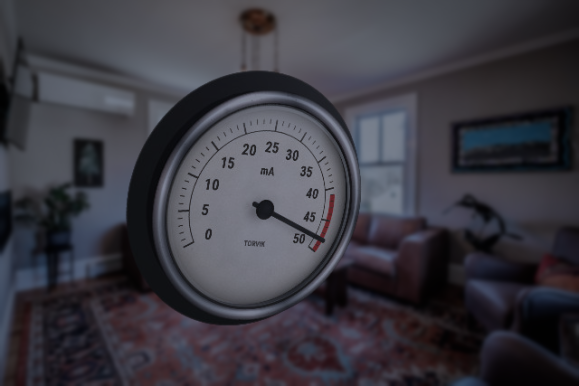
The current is 48 mA
